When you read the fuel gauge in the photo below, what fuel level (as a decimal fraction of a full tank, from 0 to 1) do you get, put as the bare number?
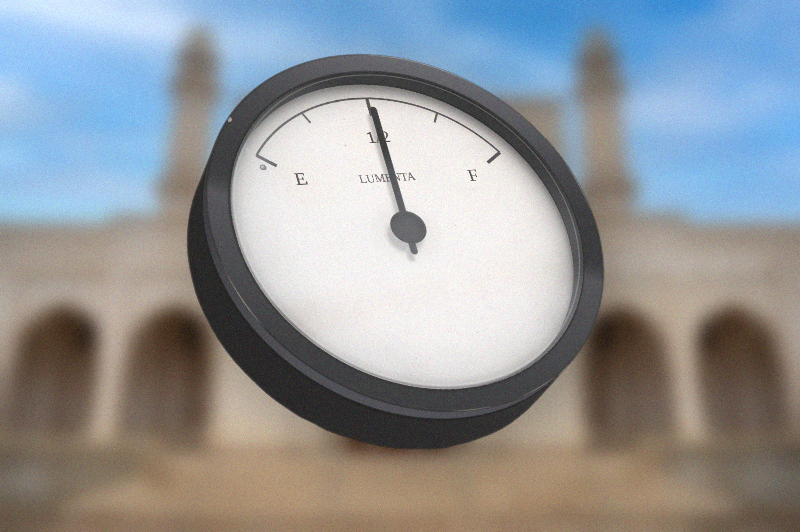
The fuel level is 0.5
